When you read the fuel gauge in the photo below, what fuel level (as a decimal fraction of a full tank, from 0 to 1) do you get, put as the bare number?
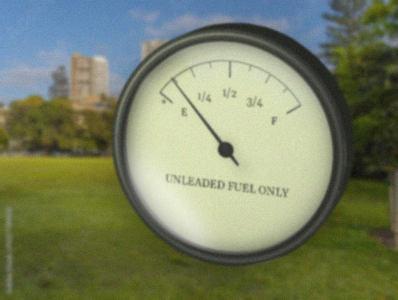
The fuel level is 0.125
